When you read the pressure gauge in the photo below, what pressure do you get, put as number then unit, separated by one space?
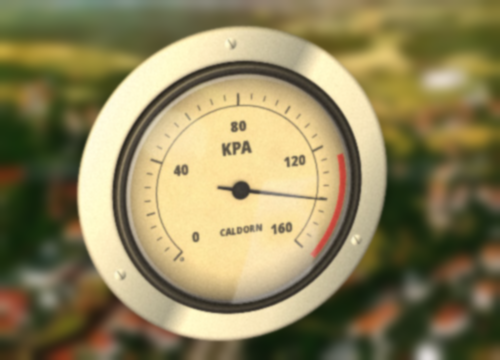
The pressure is 140 kPa
